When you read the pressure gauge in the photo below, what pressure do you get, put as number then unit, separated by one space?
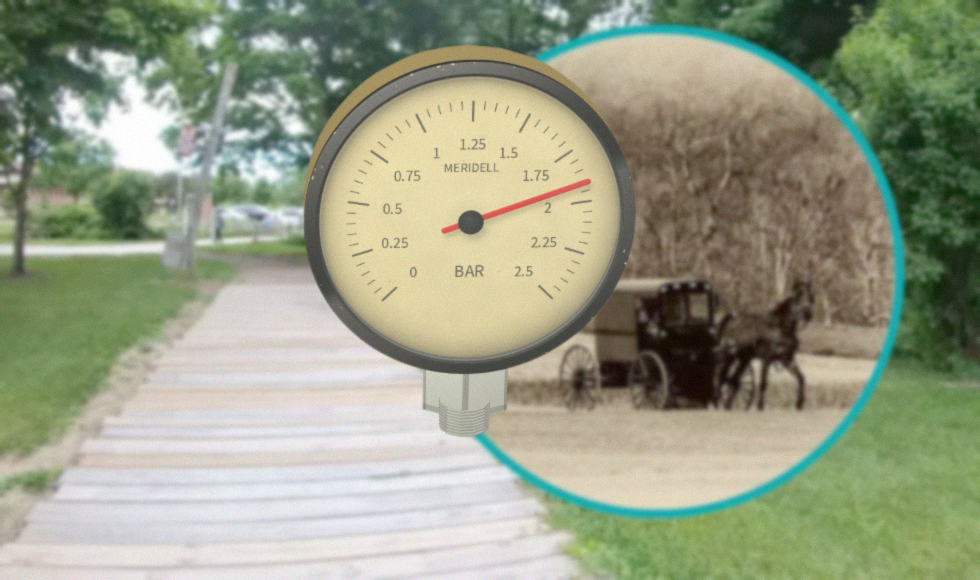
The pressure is 1.9 bar
